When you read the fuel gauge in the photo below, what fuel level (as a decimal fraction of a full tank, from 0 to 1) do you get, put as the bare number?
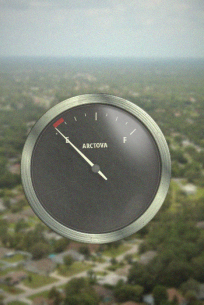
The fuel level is 0
